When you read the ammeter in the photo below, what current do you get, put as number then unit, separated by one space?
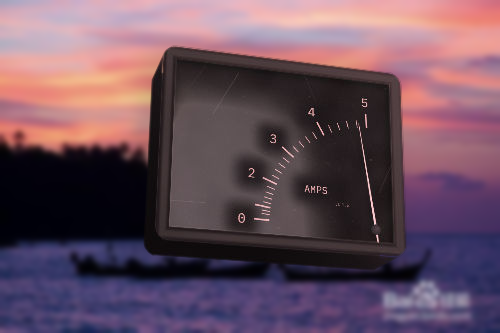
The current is 4.8 A
